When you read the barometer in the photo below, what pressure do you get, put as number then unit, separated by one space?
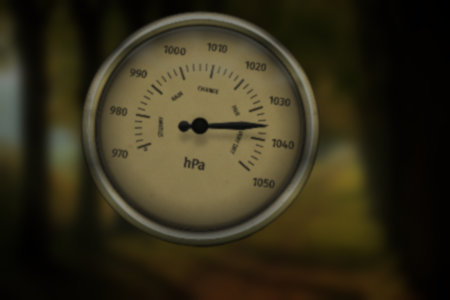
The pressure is 1036 hPa
